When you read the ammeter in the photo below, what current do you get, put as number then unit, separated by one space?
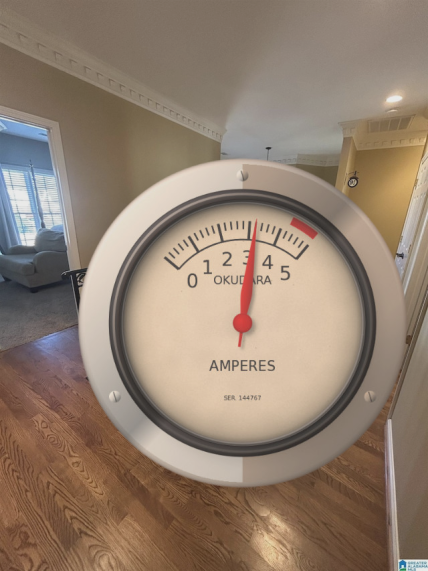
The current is 3.2 A
